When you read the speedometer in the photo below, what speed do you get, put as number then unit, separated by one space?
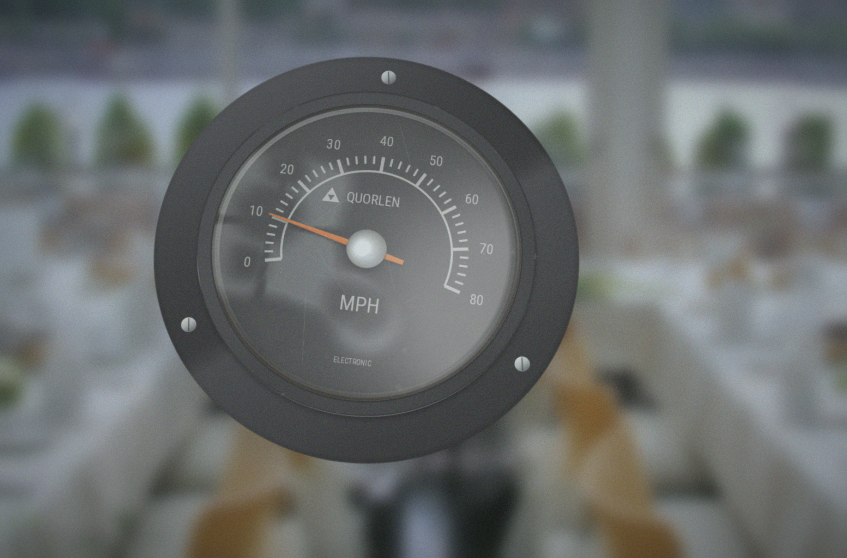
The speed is 10 mph
